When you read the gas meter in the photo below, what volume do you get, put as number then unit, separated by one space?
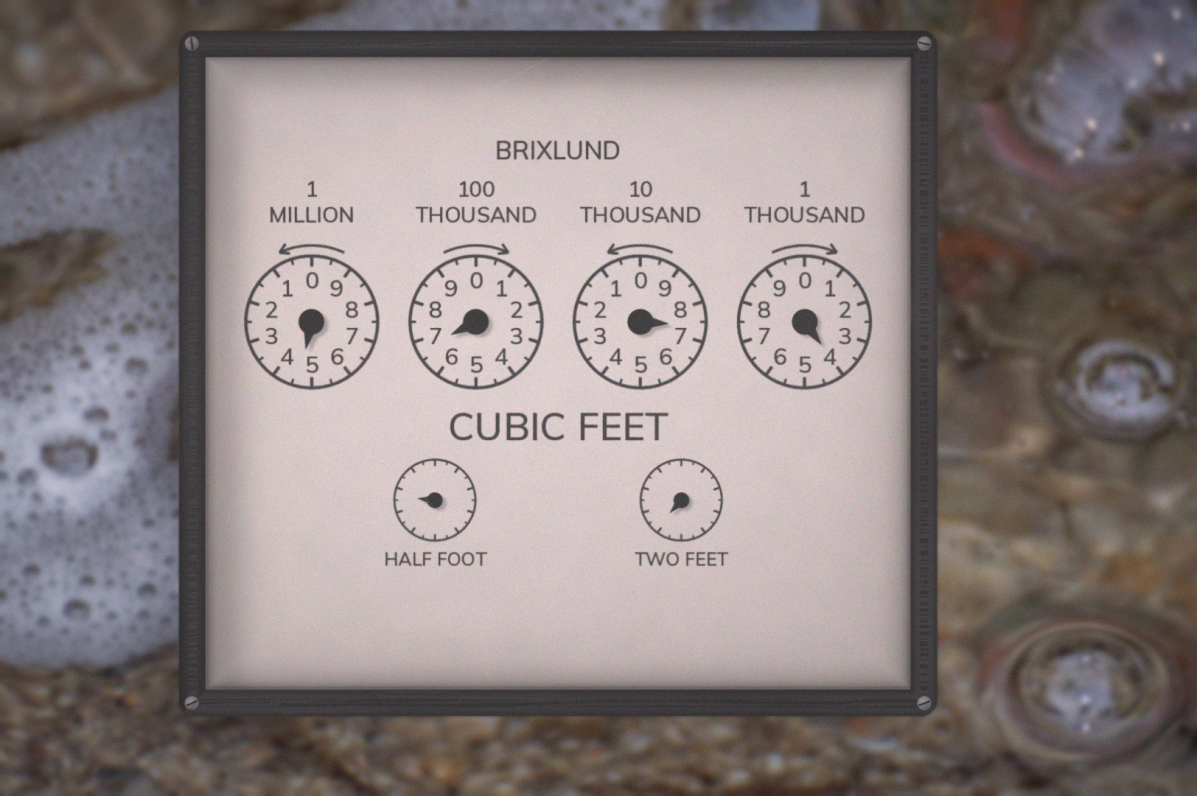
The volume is 467400 ft³
